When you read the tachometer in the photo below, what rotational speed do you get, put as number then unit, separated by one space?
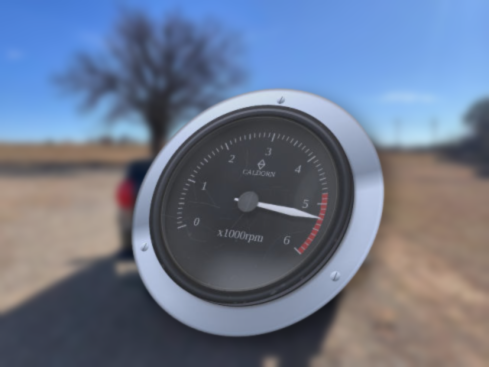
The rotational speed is 5300 rpm
